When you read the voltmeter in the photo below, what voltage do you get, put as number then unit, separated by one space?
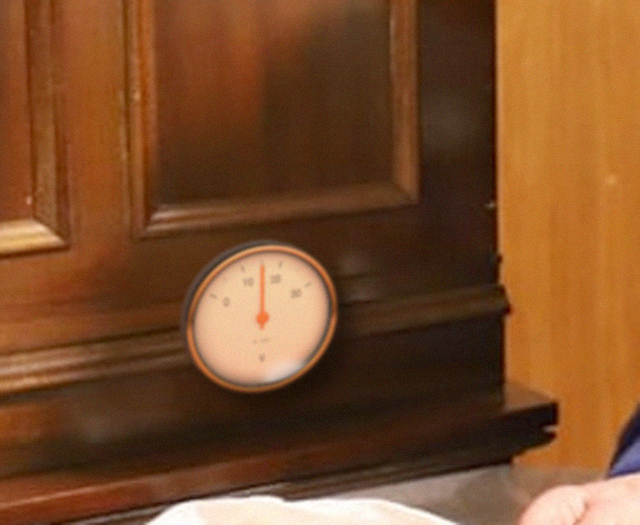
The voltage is 15 V
